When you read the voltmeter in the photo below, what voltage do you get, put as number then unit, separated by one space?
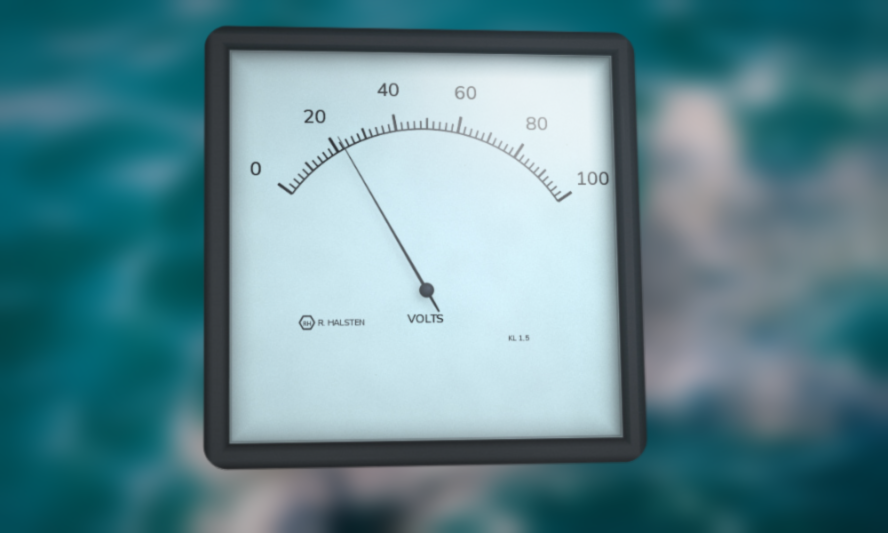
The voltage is 22 V
